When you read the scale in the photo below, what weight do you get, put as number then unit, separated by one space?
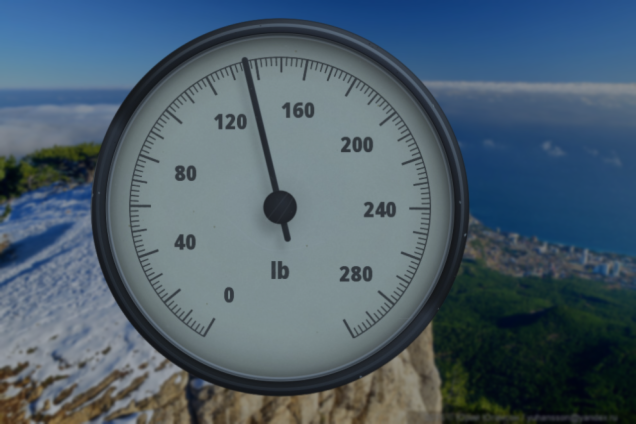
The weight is 136 lb
